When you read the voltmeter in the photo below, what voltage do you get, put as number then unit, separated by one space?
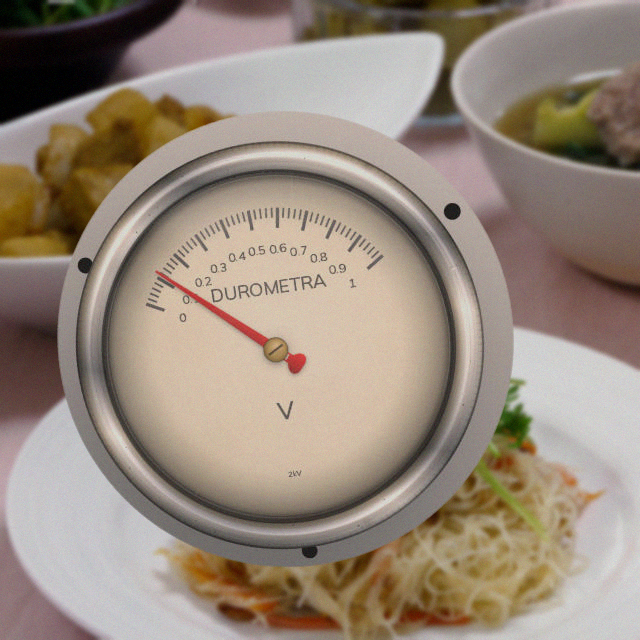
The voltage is 0.12 V
